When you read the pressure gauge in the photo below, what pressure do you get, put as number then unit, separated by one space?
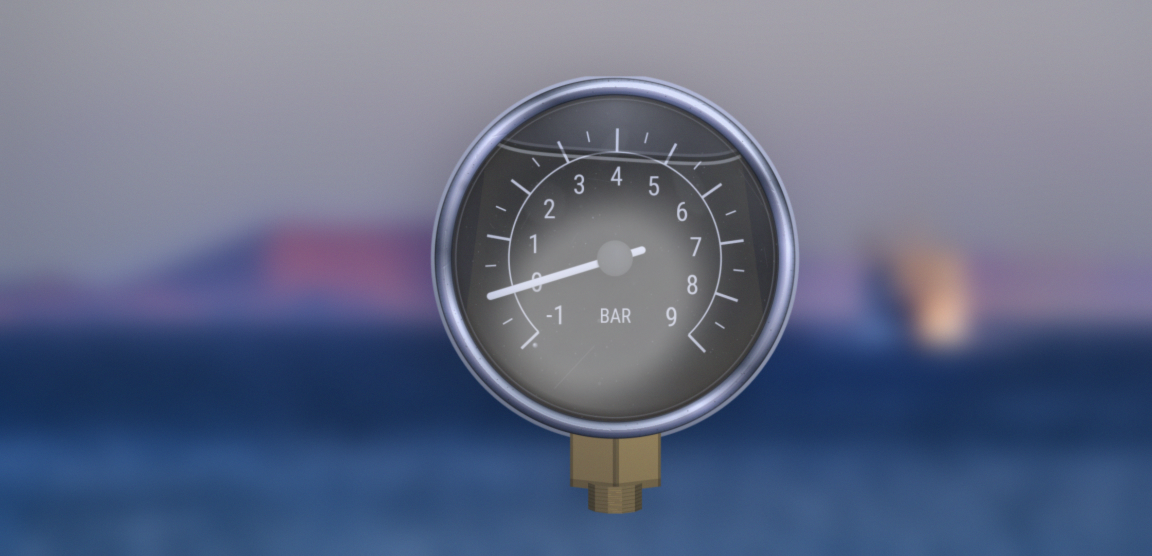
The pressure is 0 bar
